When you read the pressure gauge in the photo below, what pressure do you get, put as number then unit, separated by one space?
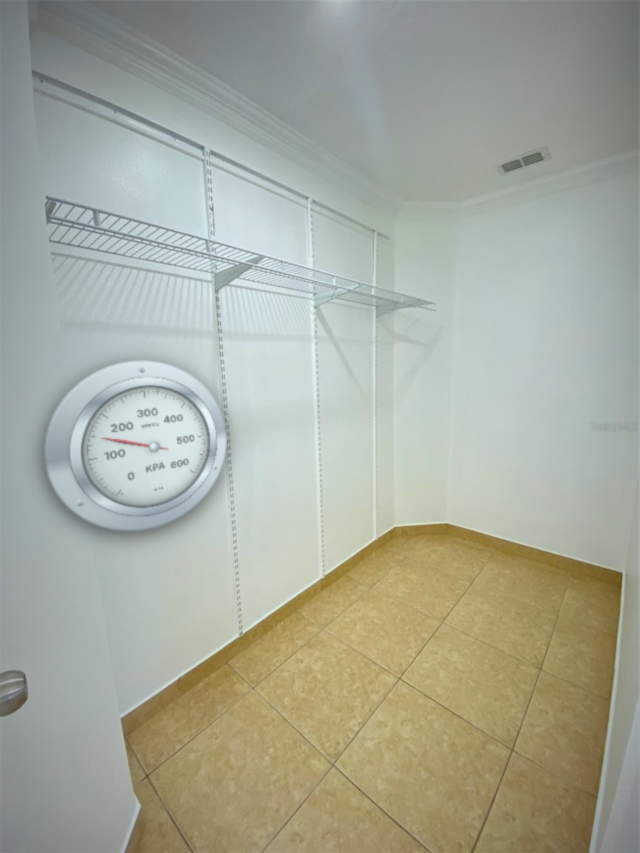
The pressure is 150 kPa
